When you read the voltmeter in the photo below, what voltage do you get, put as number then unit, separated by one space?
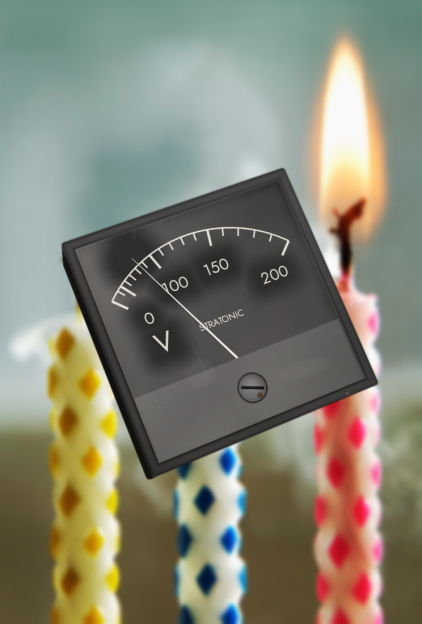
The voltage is 85 V
